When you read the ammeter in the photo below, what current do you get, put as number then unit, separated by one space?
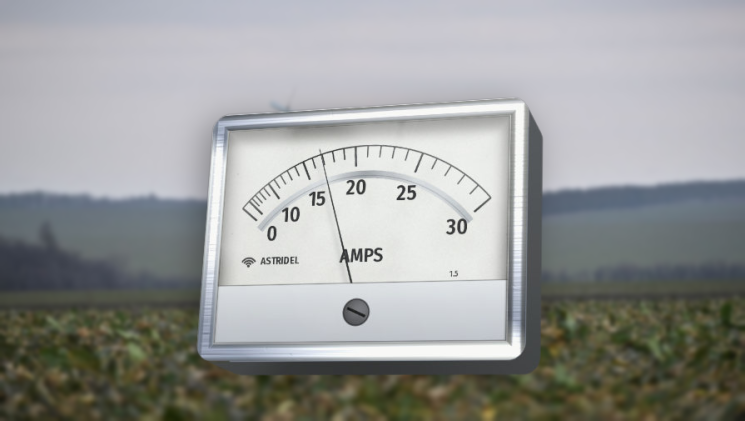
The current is 17 A
